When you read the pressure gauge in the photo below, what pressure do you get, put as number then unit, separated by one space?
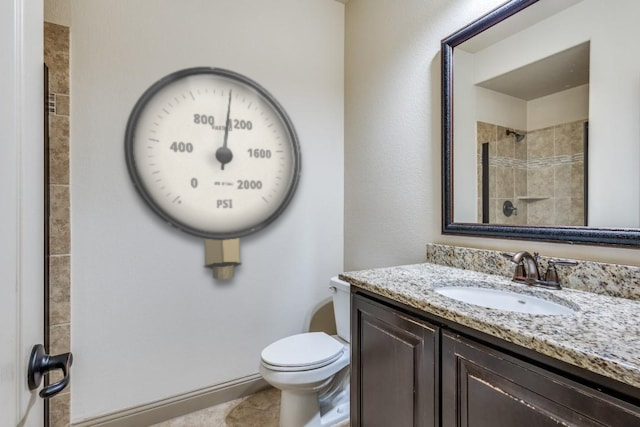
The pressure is 1050 psi
